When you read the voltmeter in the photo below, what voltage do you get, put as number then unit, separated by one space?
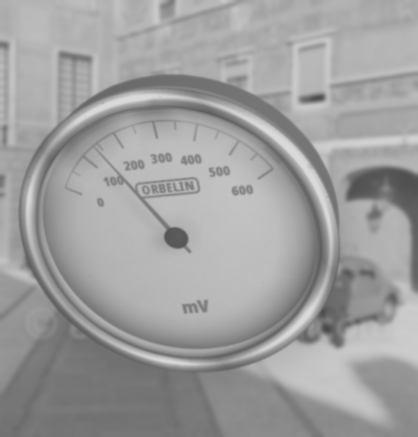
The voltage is 150 mV
